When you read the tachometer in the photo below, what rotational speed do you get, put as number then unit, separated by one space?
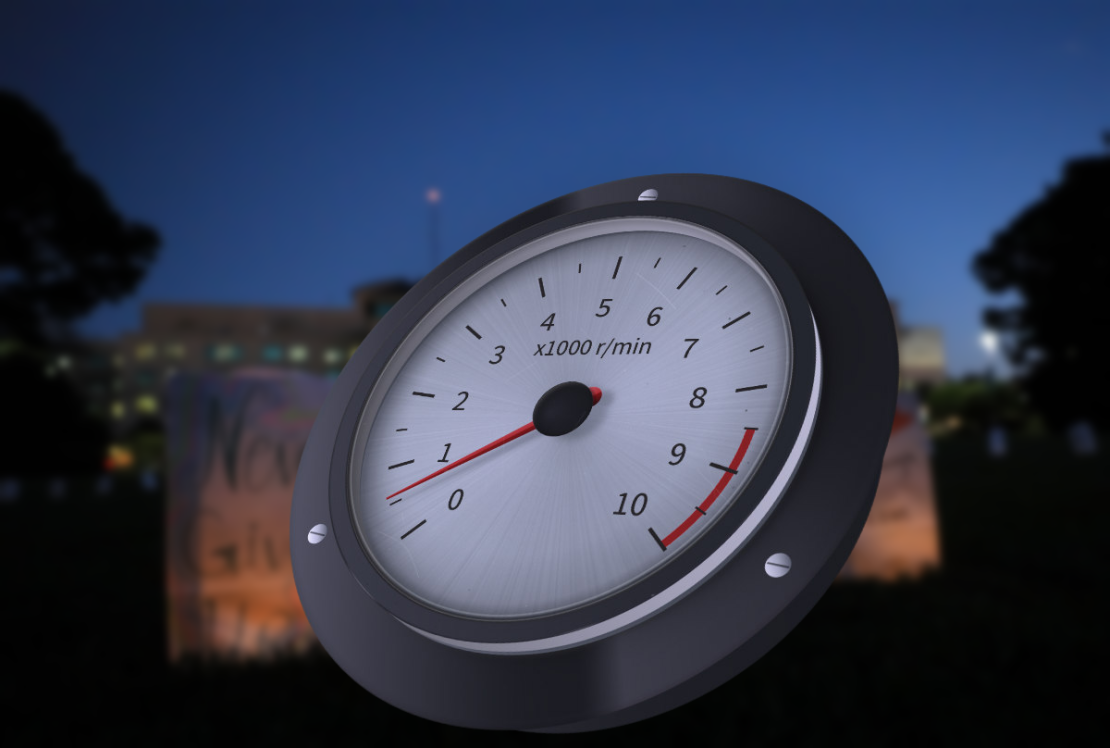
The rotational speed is 500 rpm
